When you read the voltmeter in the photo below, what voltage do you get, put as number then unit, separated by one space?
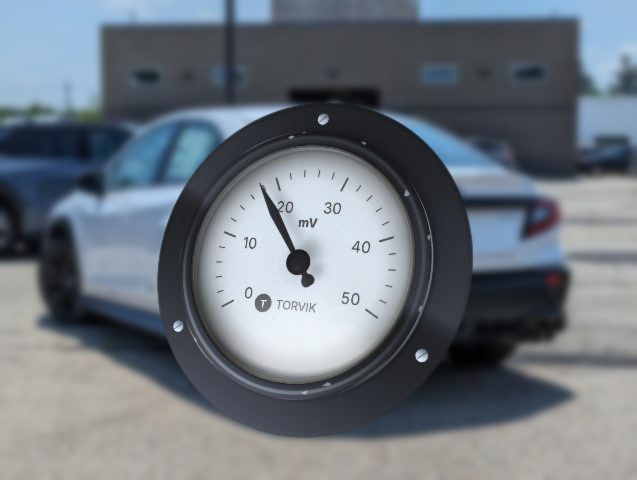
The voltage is 18 mV
